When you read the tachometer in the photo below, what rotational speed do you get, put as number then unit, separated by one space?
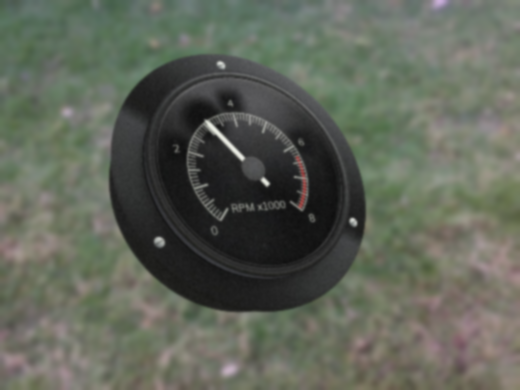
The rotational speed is 3000 rpm
